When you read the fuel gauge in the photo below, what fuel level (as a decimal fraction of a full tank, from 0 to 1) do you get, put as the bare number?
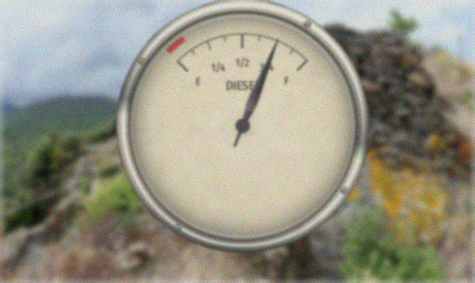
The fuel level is 0.75
